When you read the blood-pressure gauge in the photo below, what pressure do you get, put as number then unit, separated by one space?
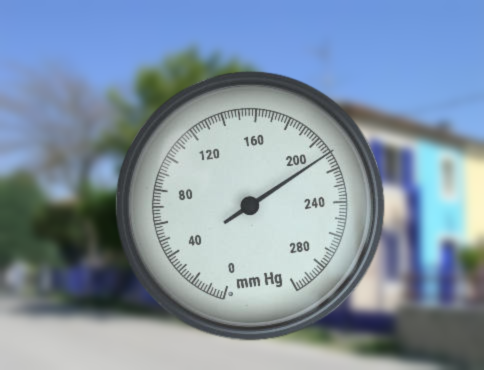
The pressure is 210 mmHg
